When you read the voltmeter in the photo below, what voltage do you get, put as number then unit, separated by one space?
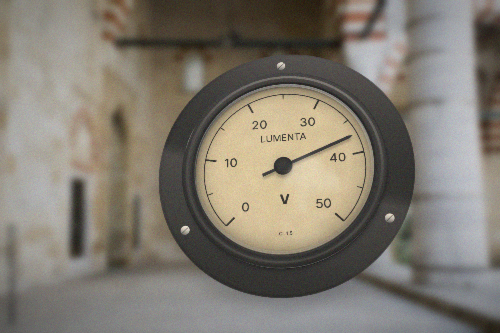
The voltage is 37.5 V
